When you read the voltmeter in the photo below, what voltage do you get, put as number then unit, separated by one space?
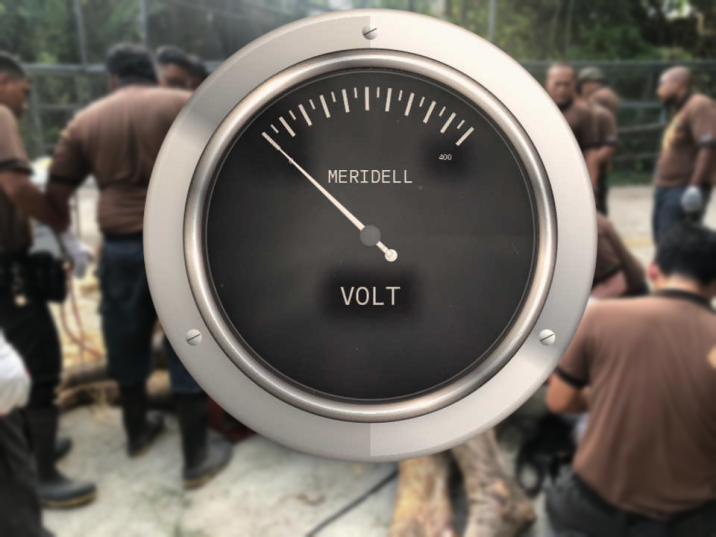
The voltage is 0 V
